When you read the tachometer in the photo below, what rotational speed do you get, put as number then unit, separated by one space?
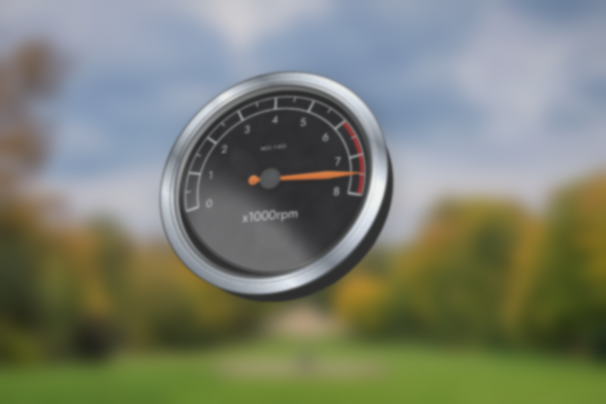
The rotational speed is 7500 rpm
